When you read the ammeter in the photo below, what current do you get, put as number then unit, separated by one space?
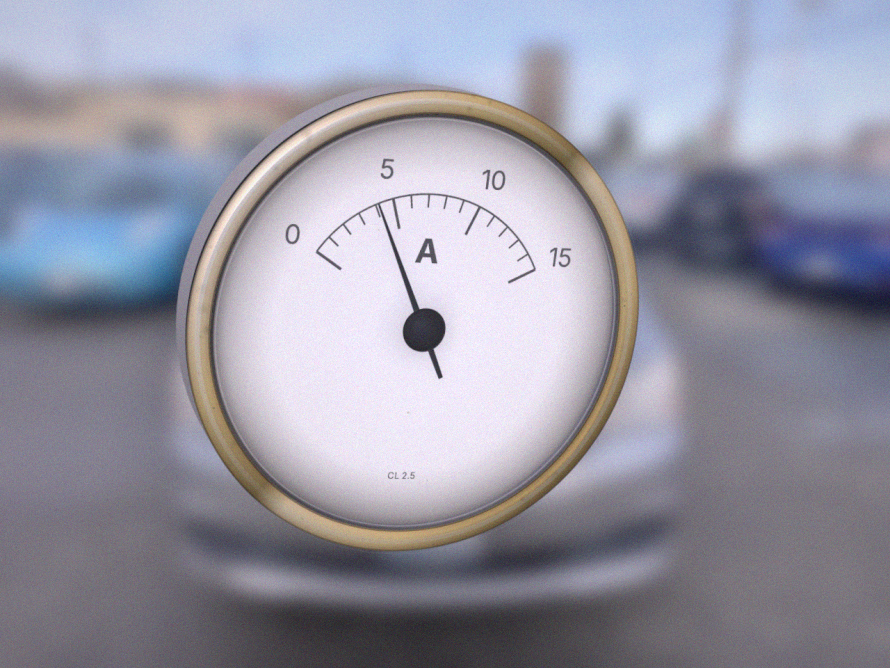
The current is 4 A
